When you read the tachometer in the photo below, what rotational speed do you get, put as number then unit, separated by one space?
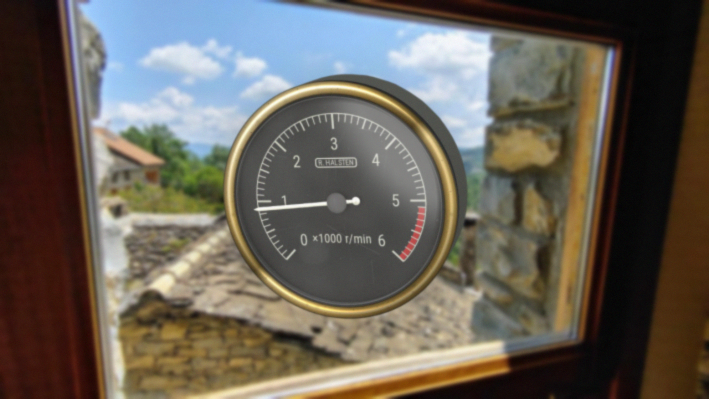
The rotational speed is 900 rpm
